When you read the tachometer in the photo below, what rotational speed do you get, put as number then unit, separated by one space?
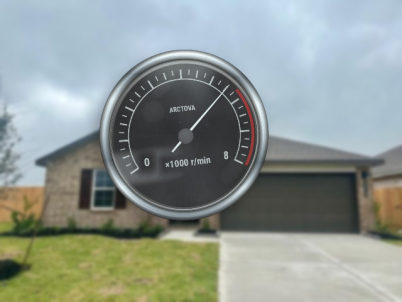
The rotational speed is 5500 rpm
